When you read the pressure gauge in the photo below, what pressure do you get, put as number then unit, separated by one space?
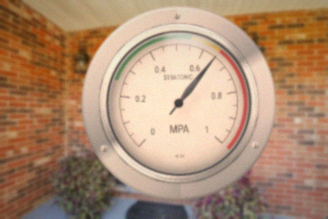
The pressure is 0.65 MPa
